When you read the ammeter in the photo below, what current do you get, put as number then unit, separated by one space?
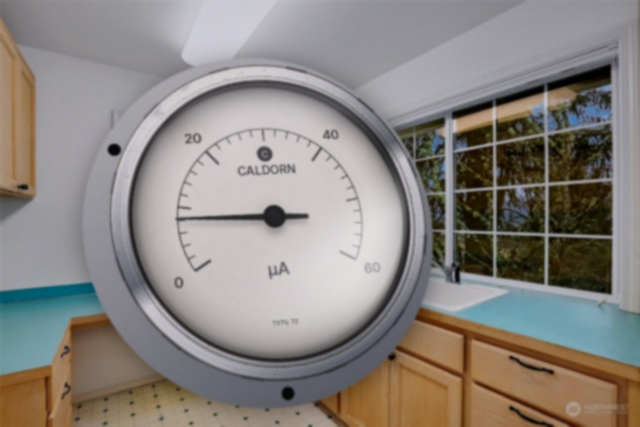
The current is 8 µA
